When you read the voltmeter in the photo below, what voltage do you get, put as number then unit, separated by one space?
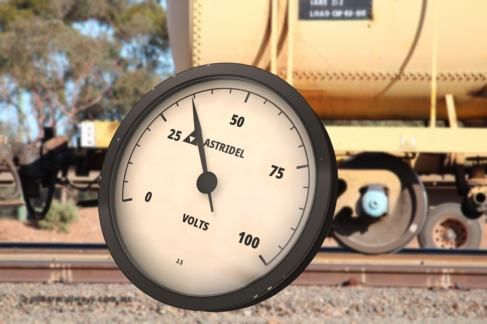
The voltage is 35 V
